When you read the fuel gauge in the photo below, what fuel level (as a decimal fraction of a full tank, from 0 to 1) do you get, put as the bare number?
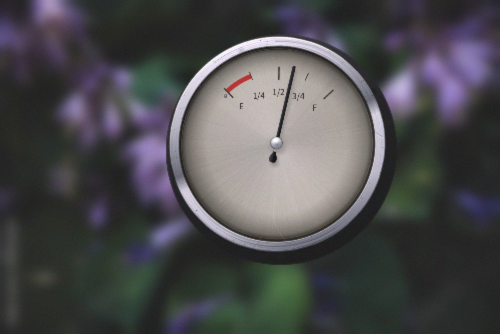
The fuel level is 0.625
